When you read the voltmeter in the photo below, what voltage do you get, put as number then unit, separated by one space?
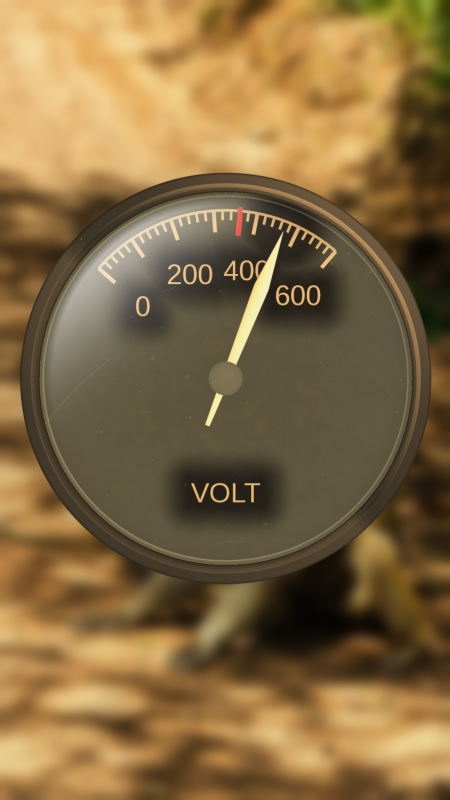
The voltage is 470 V
